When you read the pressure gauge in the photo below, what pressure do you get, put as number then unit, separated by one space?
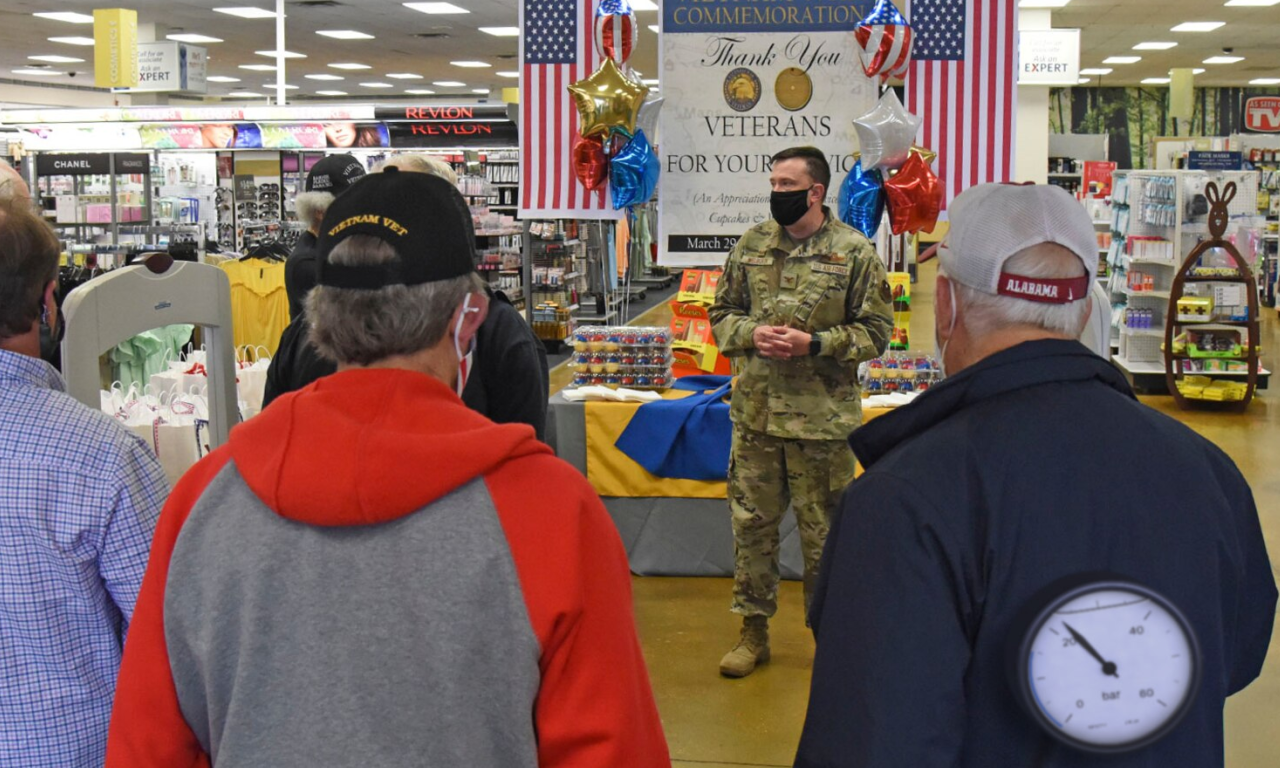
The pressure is 22.5 bar
